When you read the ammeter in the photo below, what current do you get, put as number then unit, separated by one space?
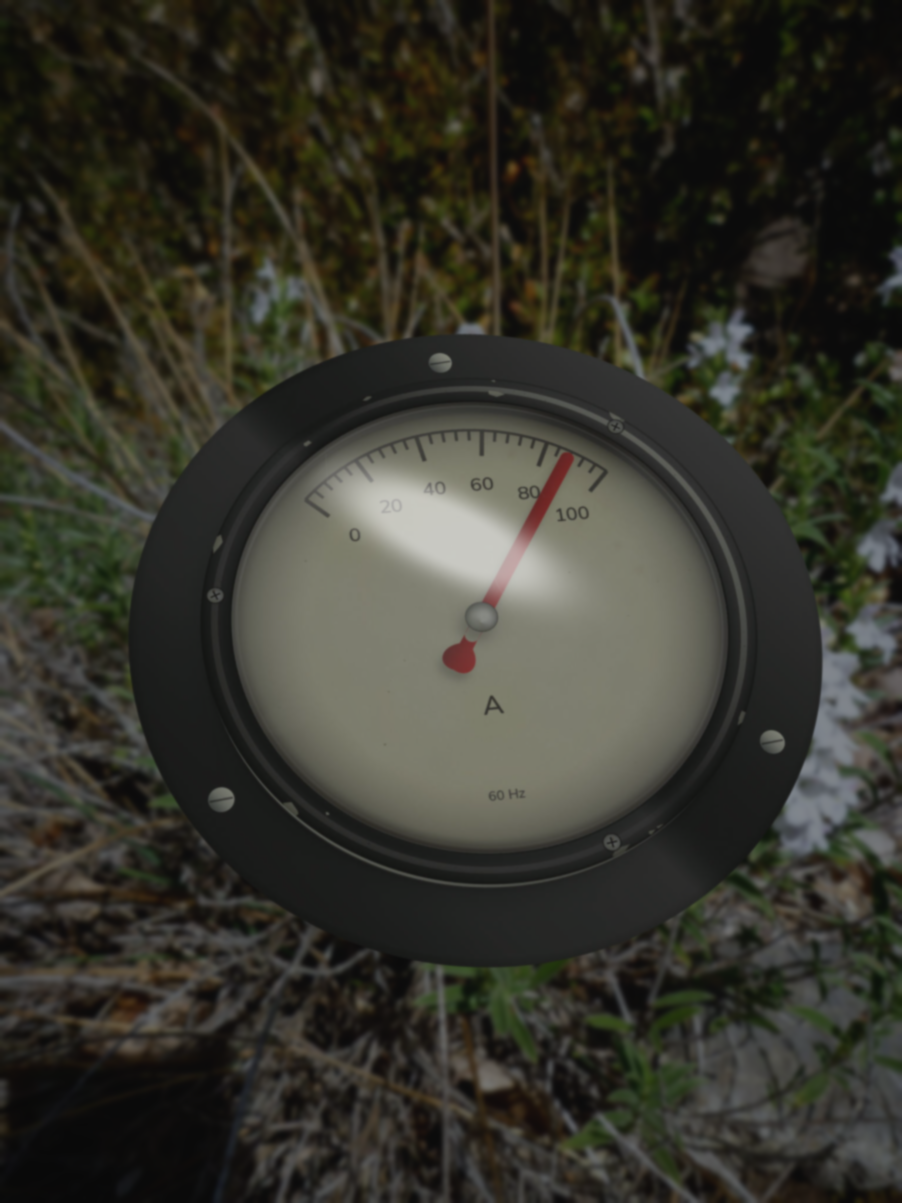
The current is 88 A
